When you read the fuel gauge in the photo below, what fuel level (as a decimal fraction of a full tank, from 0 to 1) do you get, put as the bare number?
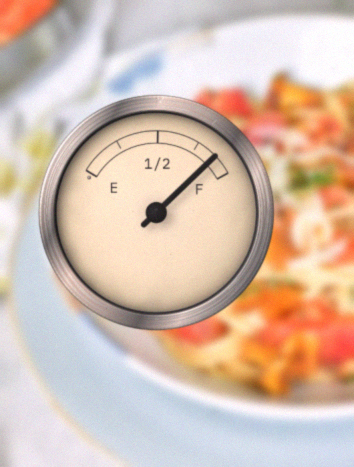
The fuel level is 0.875
